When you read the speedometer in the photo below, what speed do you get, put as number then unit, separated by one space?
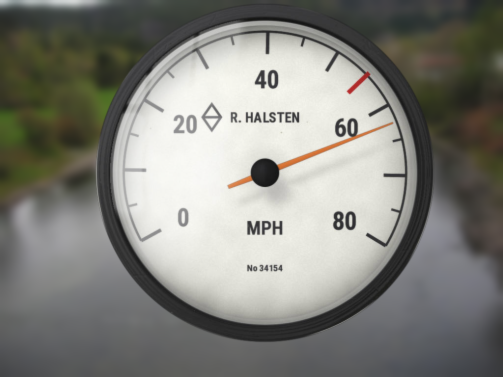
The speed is 62.5 mph
